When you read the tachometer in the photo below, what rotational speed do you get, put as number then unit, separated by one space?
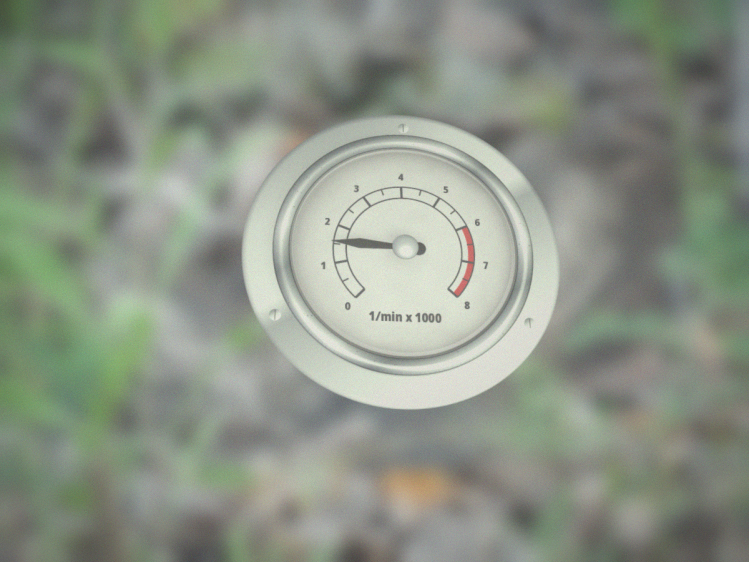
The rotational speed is 1500 rpm
